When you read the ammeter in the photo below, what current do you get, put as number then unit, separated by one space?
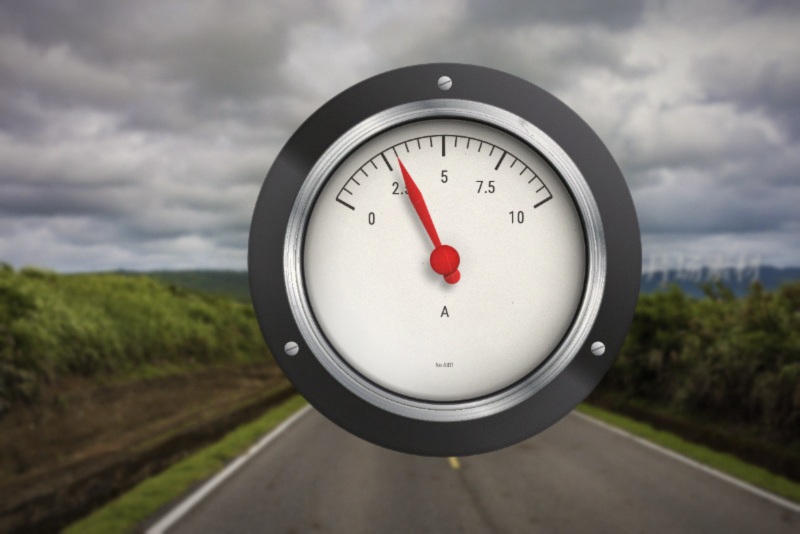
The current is 3 A
